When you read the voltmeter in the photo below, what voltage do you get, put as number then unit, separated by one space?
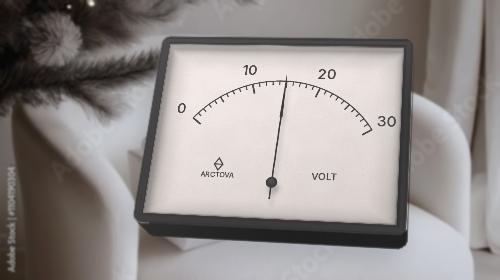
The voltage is 15 V
